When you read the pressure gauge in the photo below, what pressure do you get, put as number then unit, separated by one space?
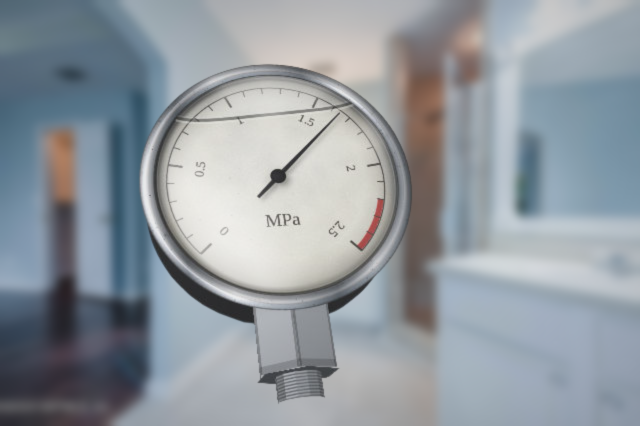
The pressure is 1.65 MPa
